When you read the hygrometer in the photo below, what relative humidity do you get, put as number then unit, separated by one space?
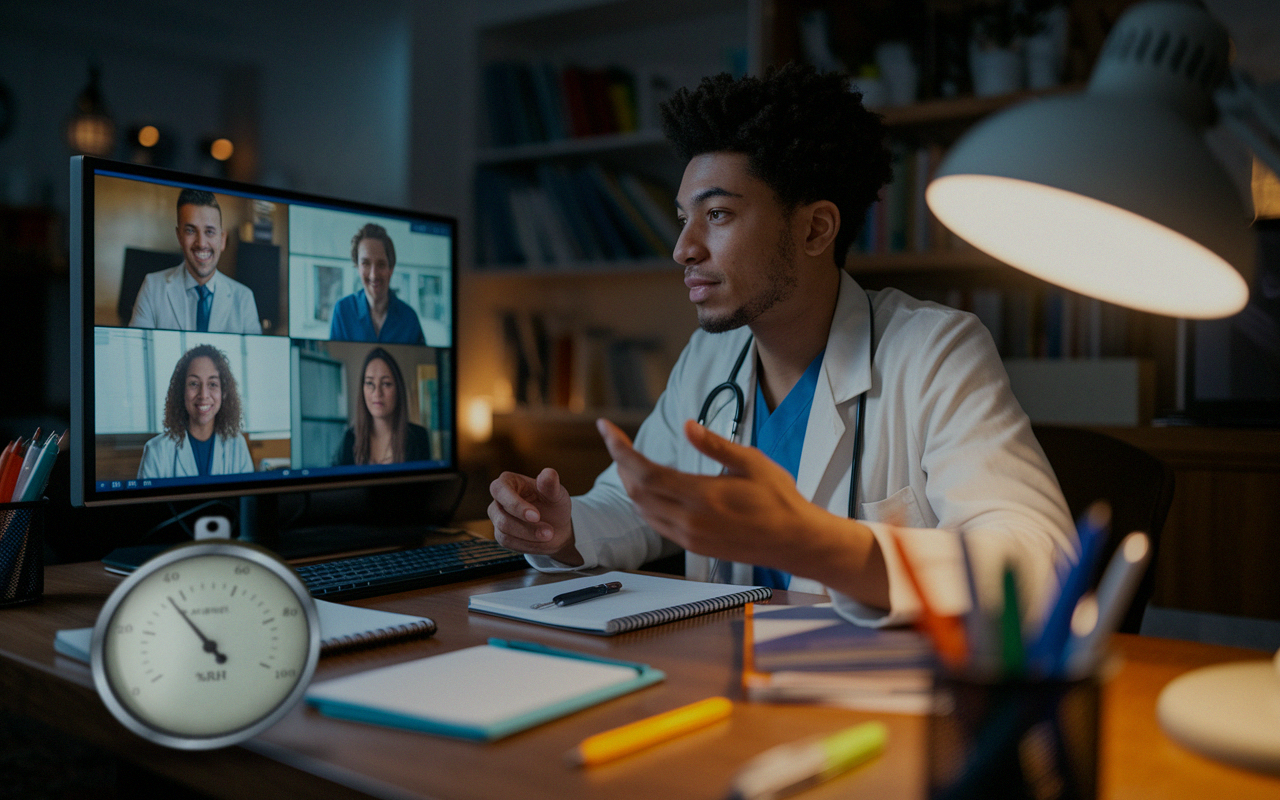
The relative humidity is 36 %
